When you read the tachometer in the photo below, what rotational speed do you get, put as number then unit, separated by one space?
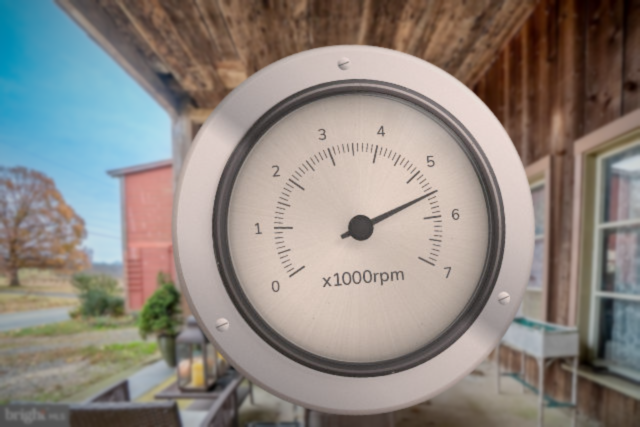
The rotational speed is 5500 rpm
